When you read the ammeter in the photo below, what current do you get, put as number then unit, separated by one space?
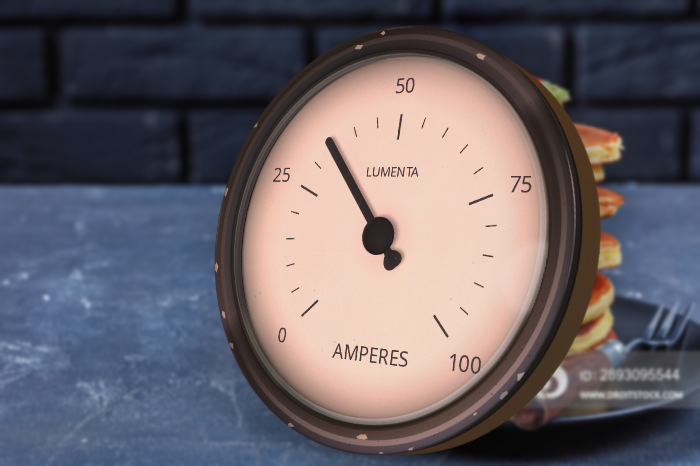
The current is 35 A
